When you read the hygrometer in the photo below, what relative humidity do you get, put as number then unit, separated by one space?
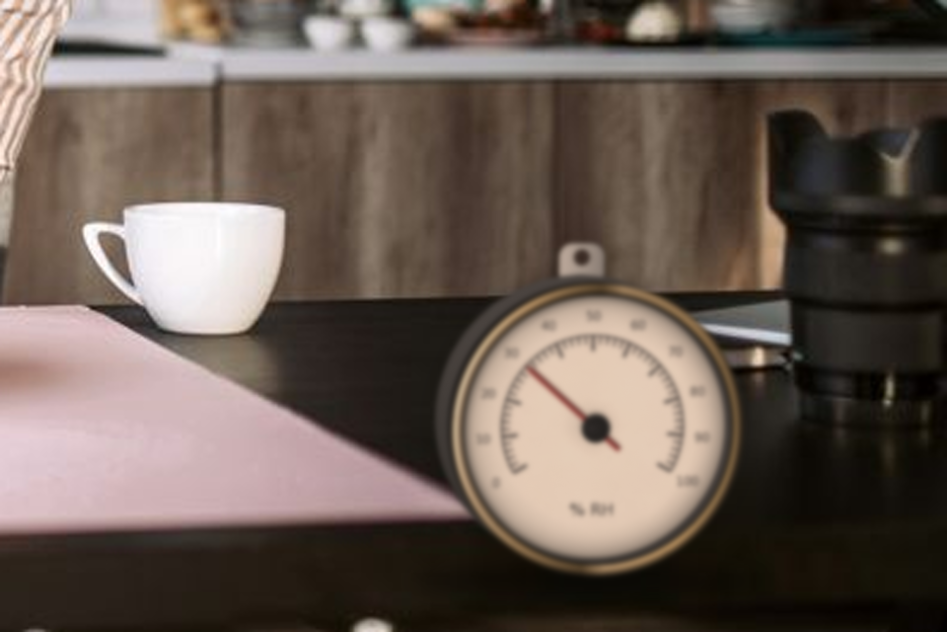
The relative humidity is 30 %
